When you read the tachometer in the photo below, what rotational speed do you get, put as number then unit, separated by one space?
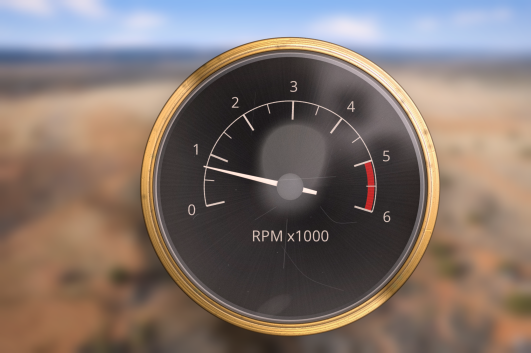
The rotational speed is 750 rpm
